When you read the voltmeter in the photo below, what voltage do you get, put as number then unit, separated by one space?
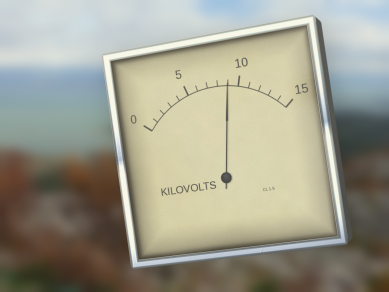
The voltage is 9 kV
